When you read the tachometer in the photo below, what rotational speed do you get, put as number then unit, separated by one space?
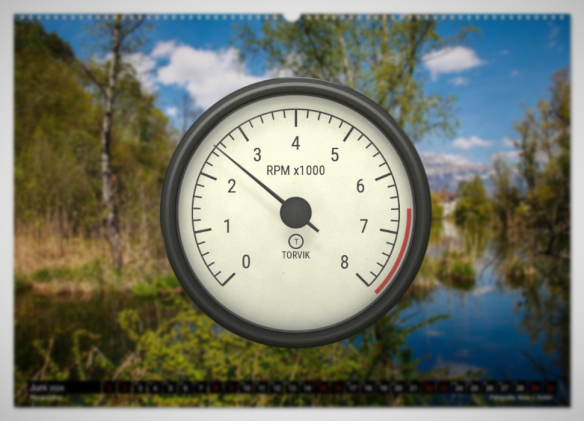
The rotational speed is 2500 rpm
